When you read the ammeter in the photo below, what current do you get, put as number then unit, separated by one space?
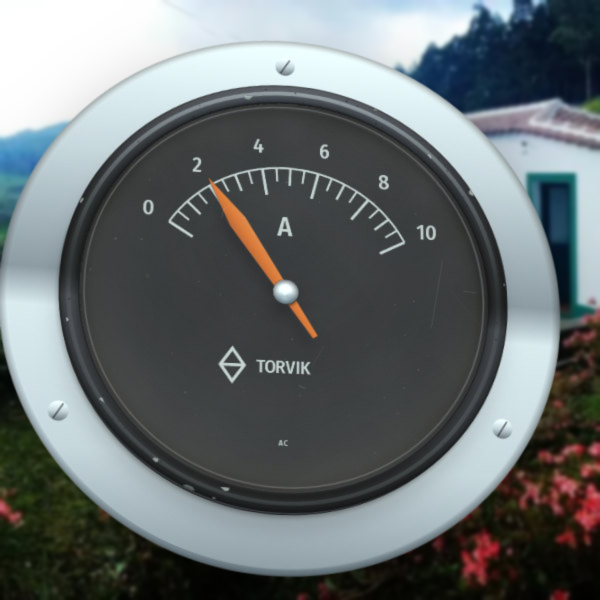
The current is 2 A
